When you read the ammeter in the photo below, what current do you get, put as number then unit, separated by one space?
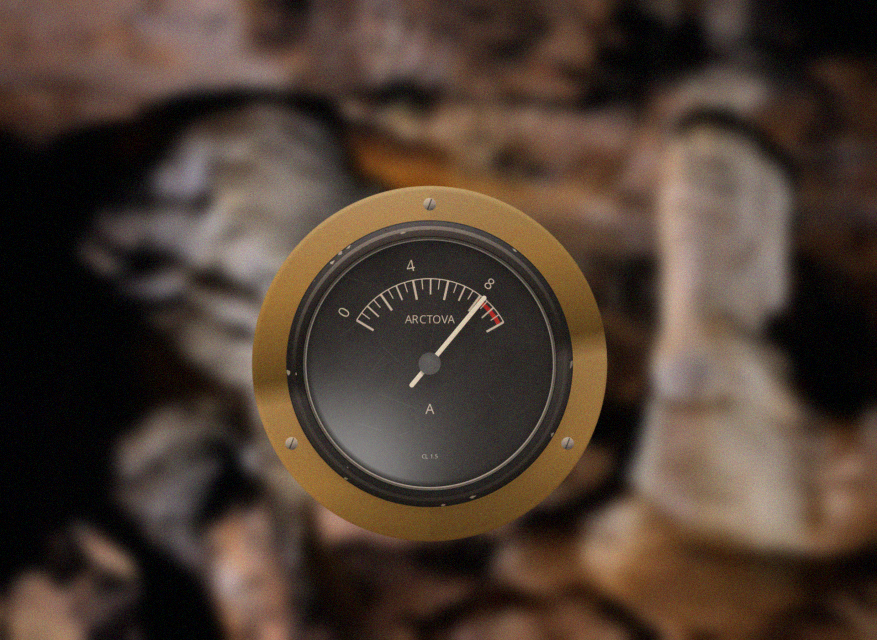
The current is 8.25 A
